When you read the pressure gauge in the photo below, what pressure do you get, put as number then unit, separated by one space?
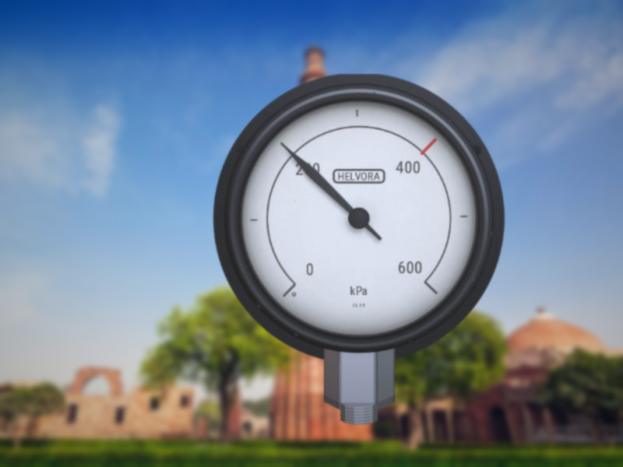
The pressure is 200 kPa
